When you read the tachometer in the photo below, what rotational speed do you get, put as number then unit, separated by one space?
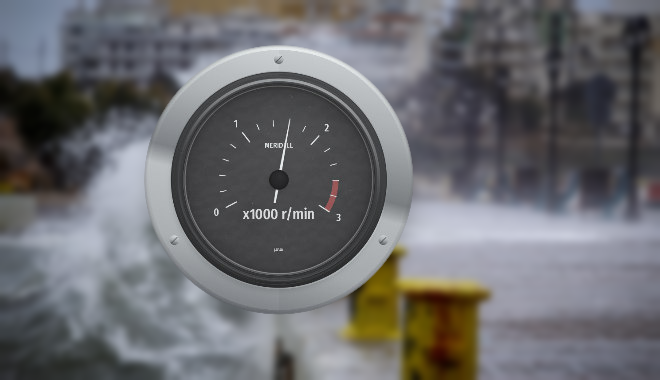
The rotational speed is 1600 rpm
